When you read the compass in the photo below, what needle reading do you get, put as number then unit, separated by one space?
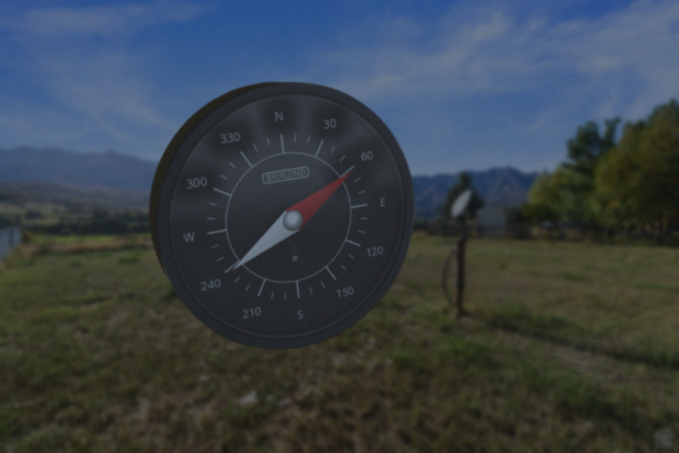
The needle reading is 60 °
